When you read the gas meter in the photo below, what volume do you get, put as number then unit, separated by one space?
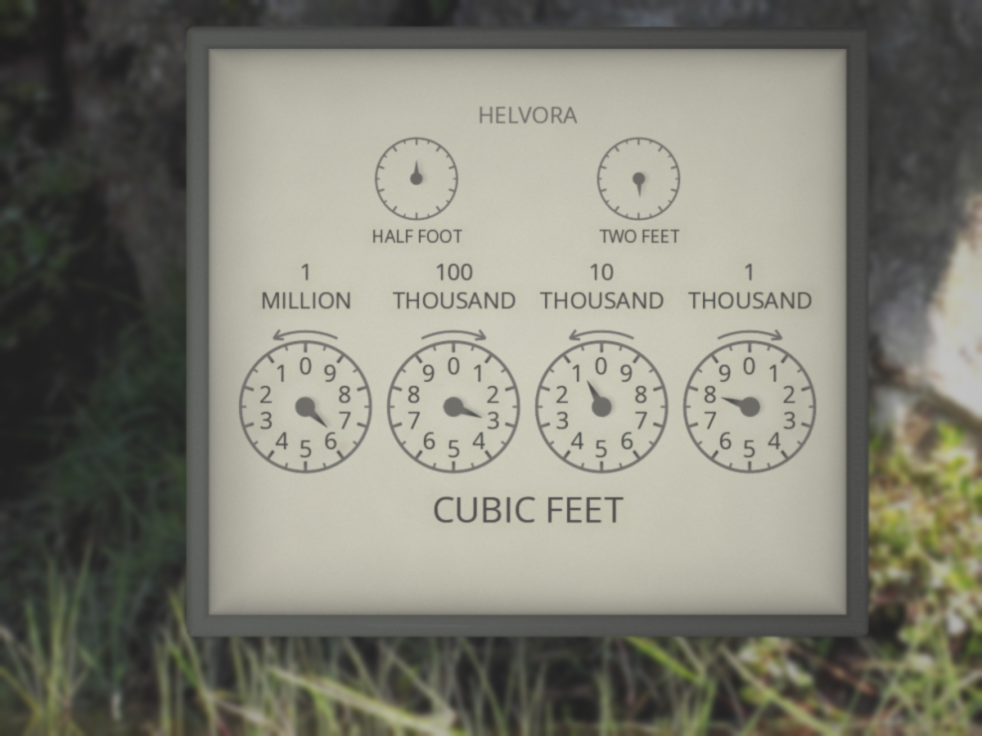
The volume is 630800 ft³
